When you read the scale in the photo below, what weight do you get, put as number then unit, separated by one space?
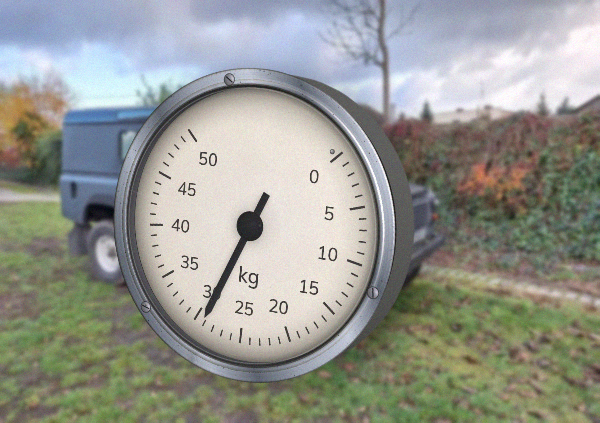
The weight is 29 kg
